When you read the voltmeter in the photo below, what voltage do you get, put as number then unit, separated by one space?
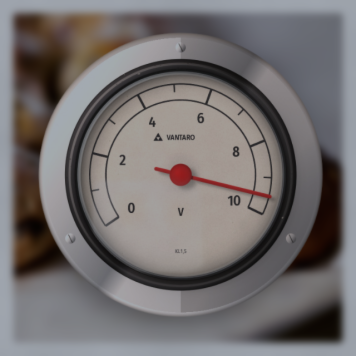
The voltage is 9.5 V
